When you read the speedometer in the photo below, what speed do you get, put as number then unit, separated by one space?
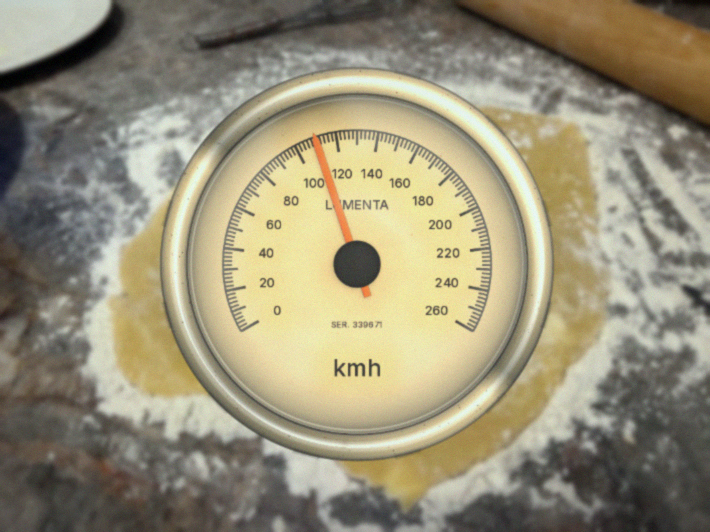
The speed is 110 km/h
